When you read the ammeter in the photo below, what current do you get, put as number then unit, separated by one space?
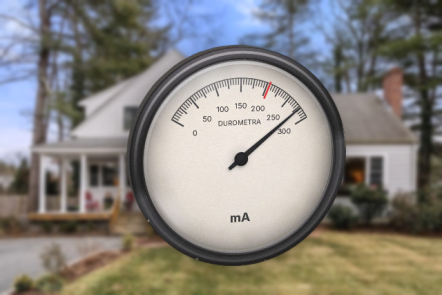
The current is 275 mA
